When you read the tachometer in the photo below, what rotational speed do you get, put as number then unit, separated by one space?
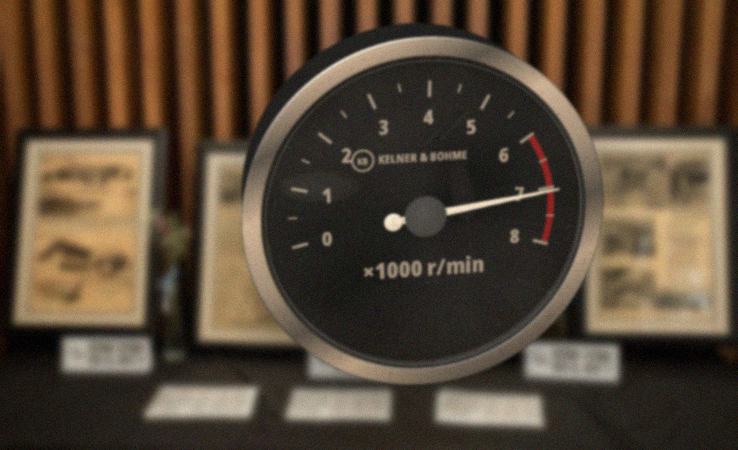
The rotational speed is 7000 rpm
